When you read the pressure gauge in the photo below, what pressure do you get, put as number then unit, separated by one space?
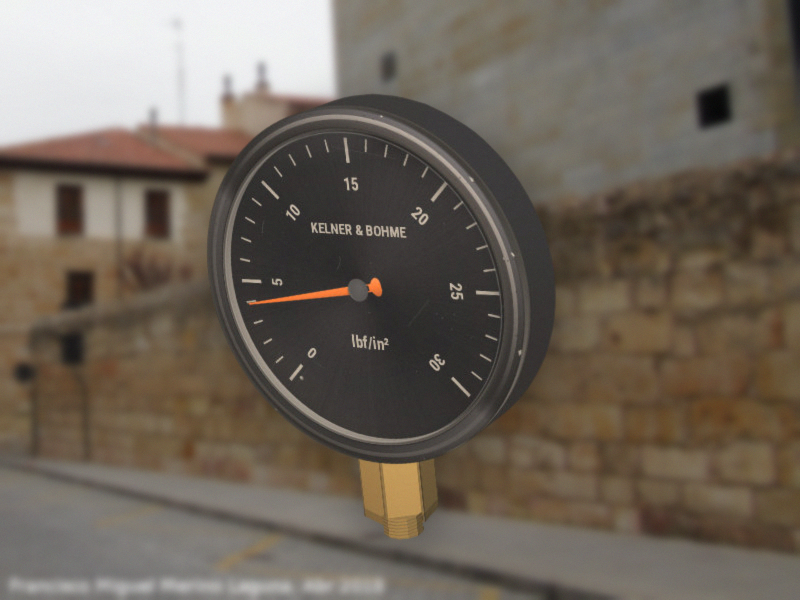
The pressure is 4 psi
